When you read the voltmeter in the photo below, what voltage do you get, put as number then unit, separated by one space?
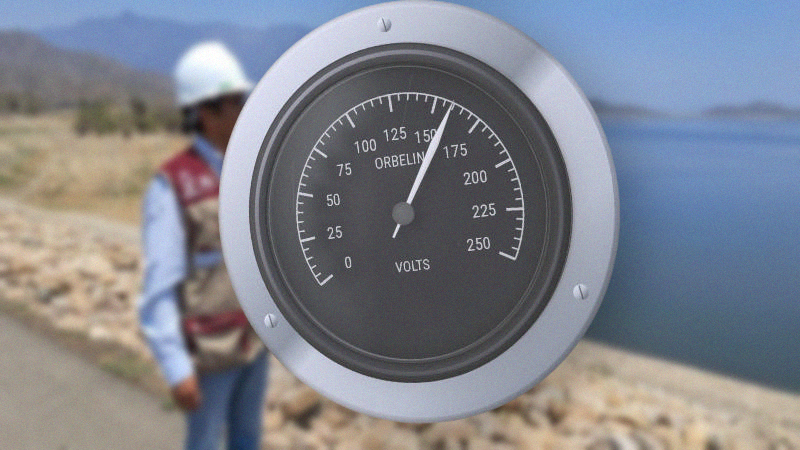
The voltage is 160 V
